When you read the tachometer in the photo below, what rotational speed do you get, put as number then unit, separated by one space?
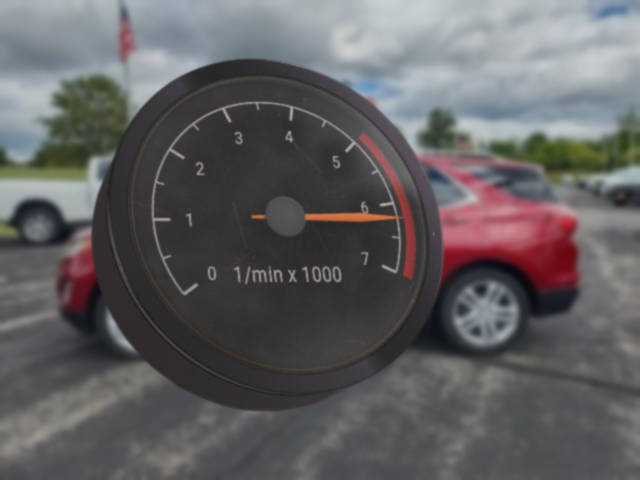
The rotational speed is 6250 rpm
